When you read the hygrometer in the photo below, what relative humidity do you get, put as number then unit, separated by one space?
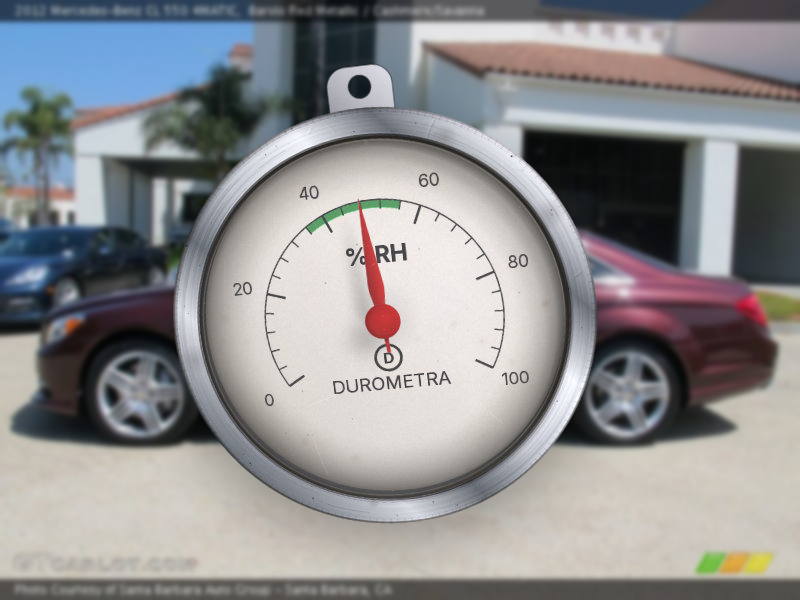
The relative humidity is 48 %
